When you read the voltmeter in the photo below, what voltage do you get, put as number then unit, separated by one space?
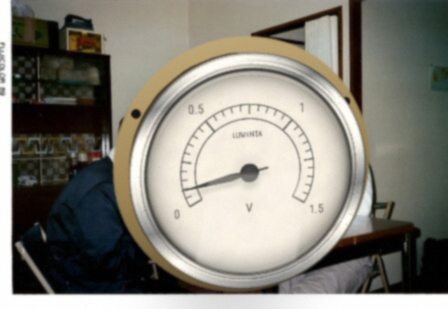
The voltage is 0.1 V
